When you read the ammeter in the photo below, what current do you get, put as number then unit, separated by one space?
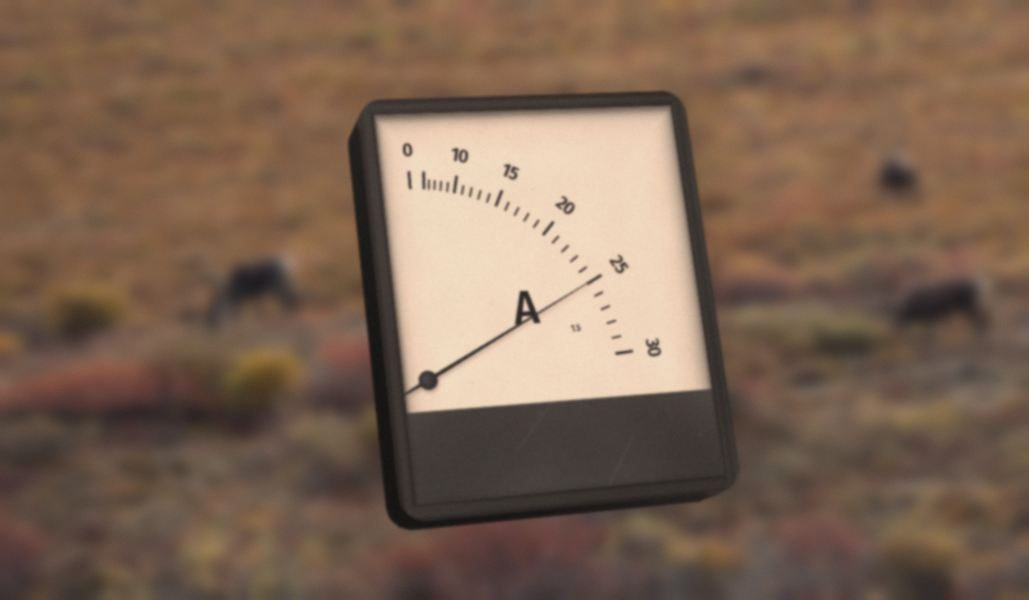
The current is 25 A
